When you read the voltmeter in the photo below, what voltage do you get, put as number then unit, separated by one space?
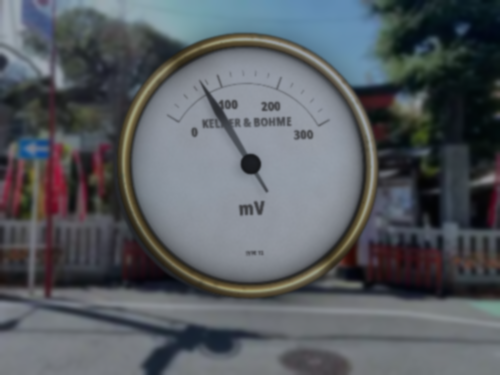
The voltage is 70 mV
